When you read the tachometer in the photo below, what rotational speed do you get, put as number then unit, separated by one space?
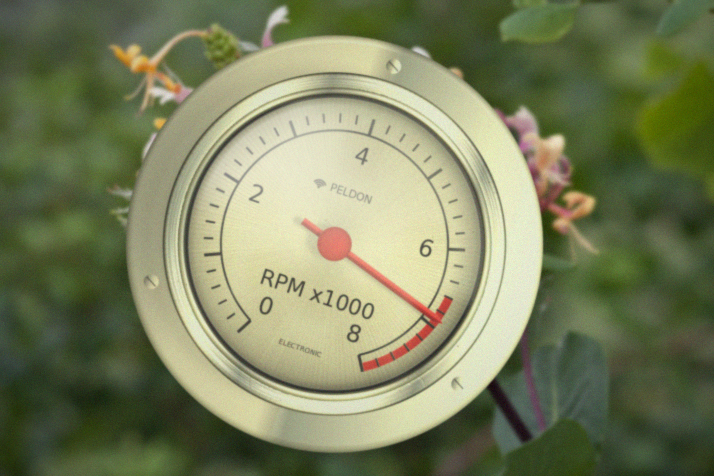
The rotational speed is 6900 rpm
